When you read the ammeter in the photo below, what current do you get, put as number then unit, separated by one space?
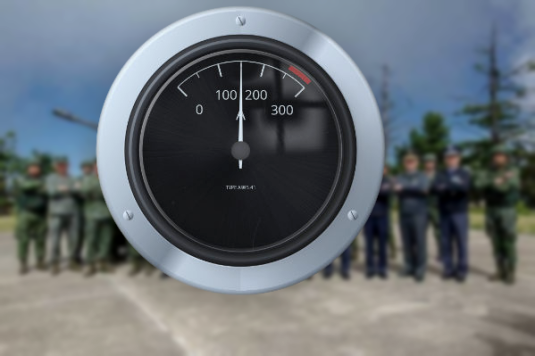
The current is 150 A
